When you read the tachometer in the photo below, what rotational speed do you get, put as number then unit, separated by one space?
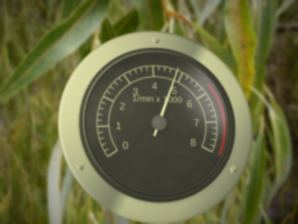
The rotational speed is 4800 rpm
